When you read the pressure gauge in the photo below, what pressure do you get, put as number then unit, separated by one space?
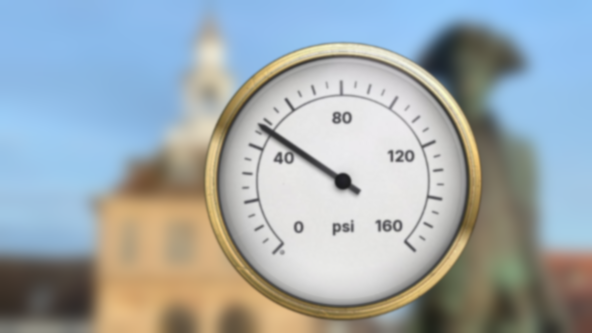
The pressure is 47.5 psi
